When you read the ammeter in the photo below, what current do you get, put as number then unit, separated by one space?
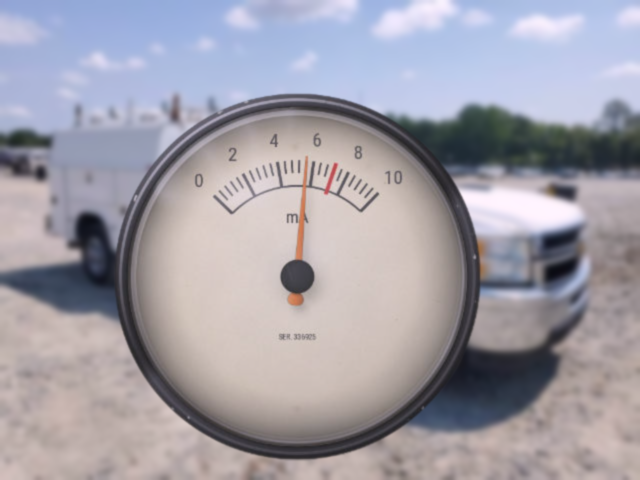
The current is 5.6 mA
